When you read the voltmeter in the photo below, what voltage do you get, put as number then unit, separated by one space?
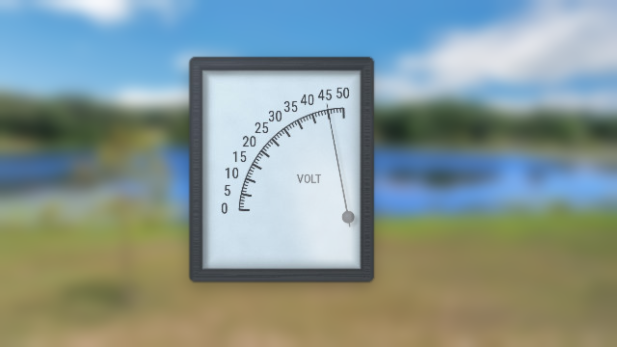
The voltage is 45 V
